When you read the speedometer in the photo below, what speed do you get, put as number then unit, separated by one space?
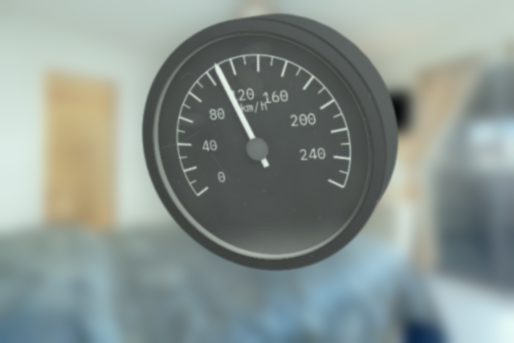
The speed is 110 km/h
